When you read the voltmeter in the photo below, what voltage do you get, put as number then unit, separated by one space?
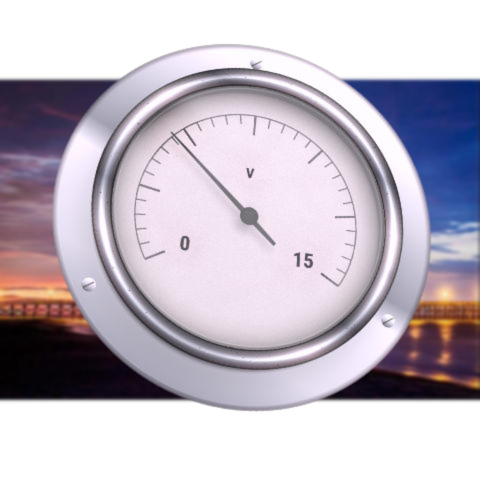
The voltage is 4.5 V
